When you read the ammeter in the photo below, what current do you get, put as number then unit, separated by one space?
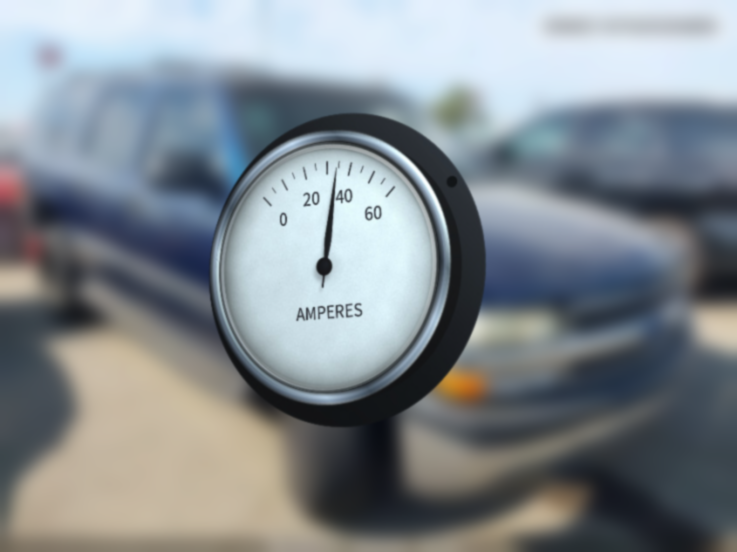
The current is 35 A
